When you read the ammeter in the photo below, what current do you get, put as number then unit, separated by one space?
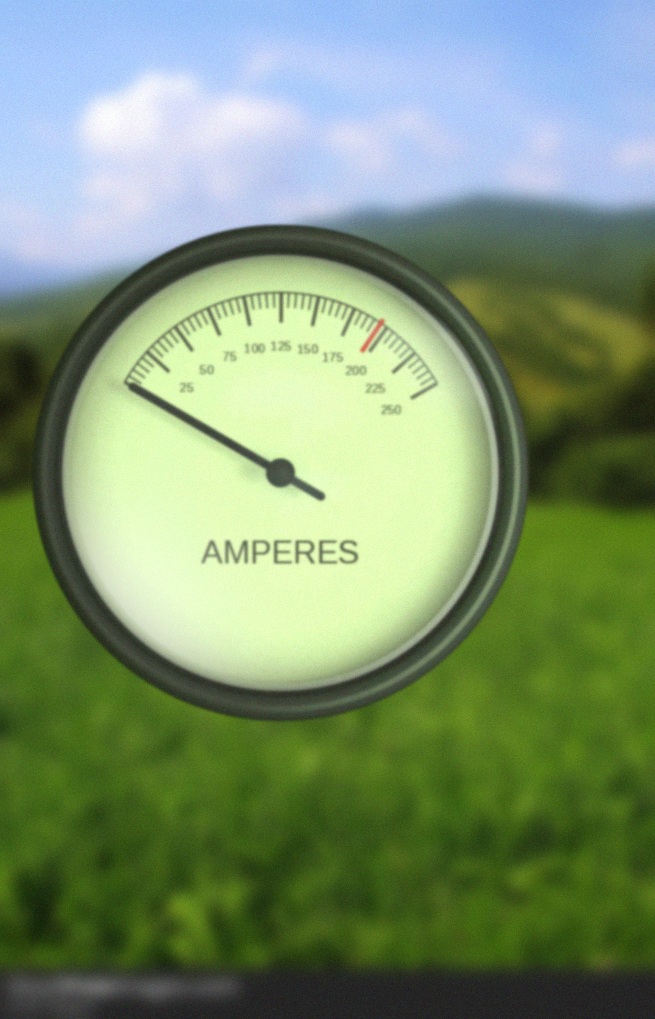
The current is 0 A
